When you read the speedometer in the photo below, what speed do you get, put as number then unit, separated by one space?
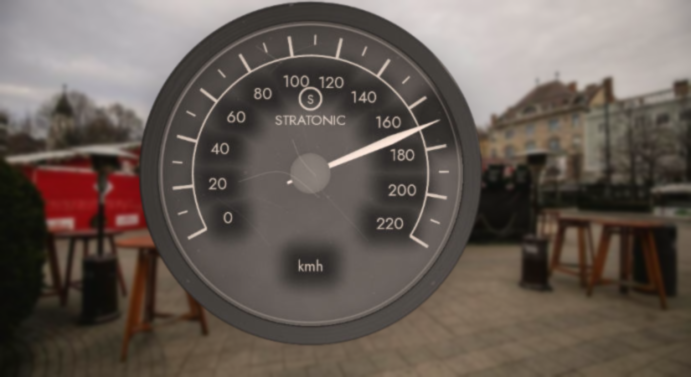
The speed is 170 km/h
